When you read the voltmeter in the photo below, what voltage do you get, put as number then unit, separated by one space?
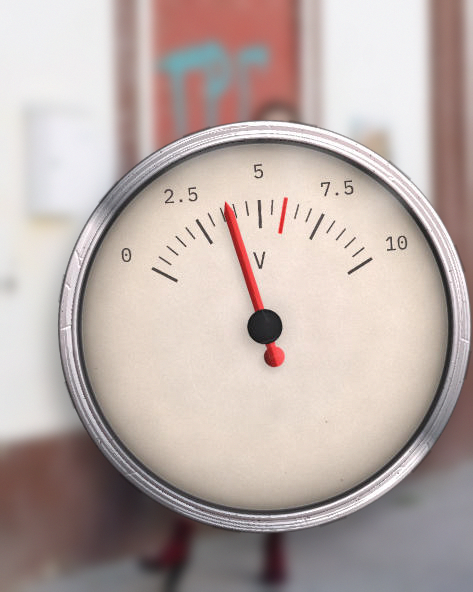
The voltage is 3.75 V
